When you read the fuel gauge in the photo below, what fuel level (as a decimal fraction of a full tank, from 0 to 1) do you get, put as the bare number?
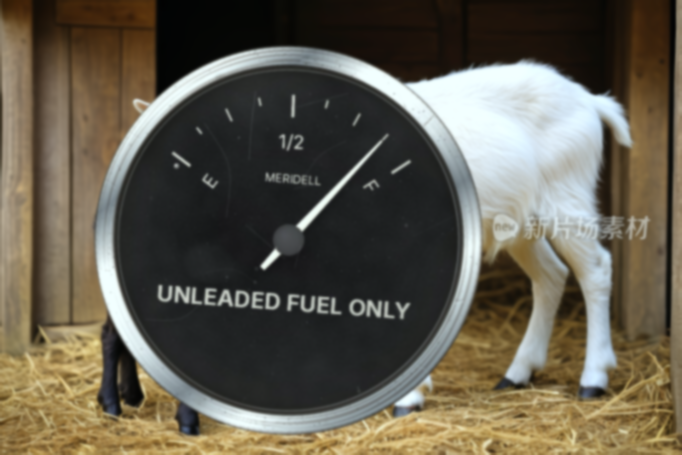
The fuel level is 0.875
